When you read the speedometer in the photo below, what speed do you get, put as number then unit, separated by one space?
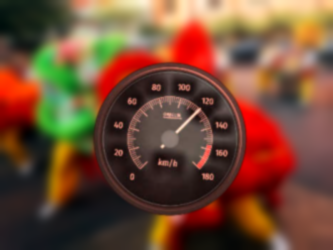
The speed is 120 km/h
